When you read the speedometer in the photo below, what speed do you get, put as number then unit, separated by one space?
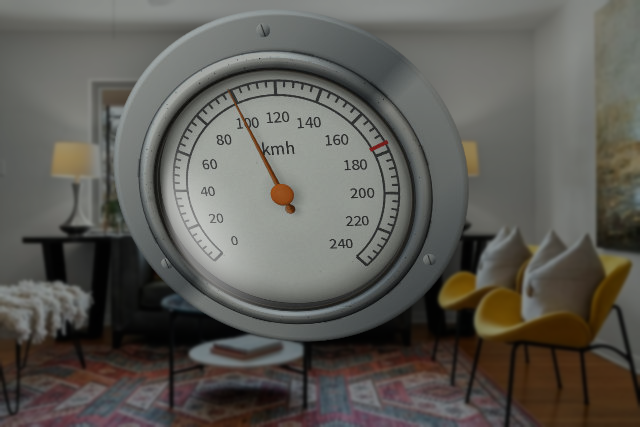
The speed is 100 km/h
